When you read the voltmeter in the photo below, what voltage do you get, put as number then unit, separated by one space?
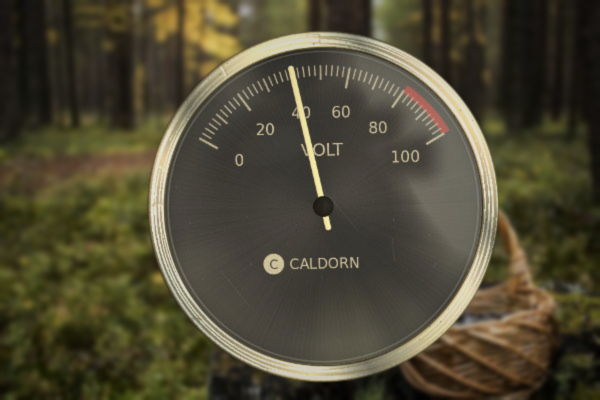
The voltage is 40 V
